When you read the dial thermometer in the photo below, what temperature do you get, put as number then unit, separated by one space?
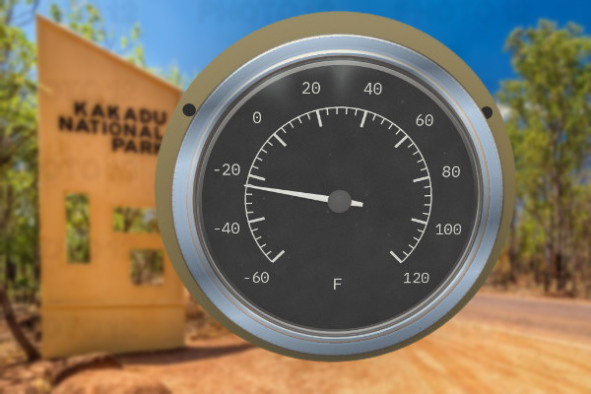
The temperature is -24 °F
